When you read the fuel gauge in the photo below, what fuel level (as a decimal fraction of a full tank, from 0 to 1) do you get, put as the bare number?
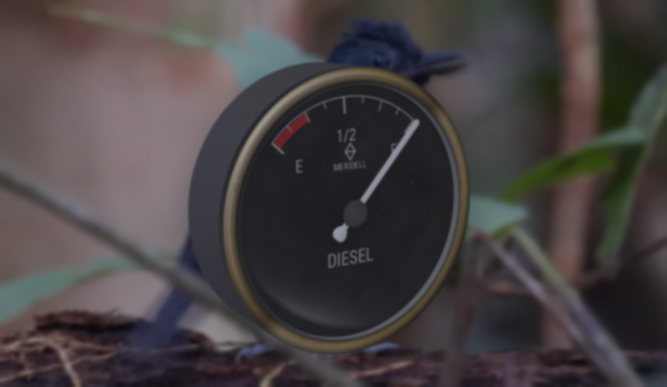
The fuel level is 1
